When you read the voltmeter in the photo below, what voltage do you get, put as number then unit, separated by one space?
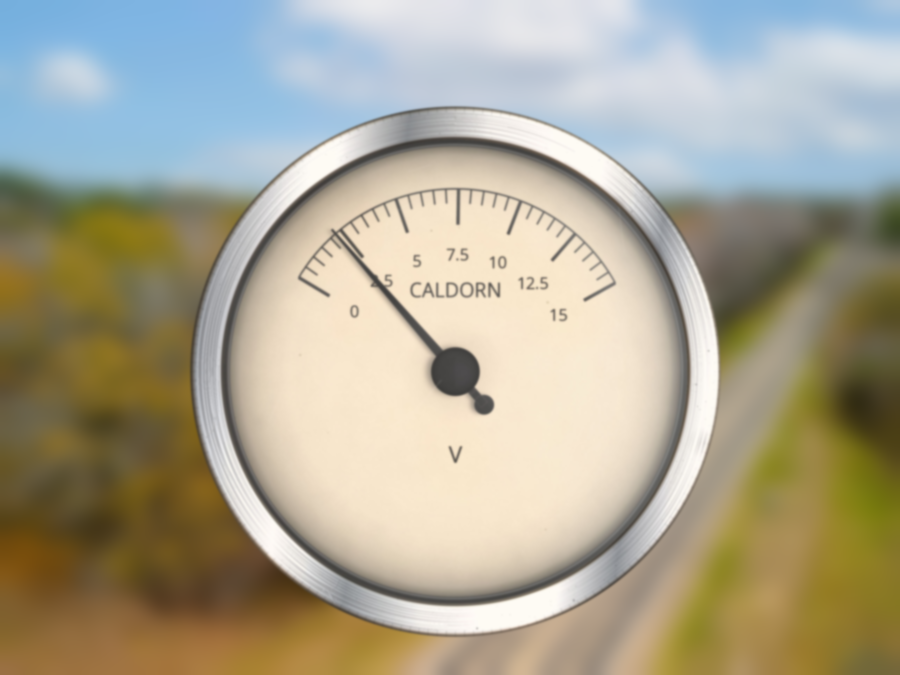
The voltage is 2.25 V
